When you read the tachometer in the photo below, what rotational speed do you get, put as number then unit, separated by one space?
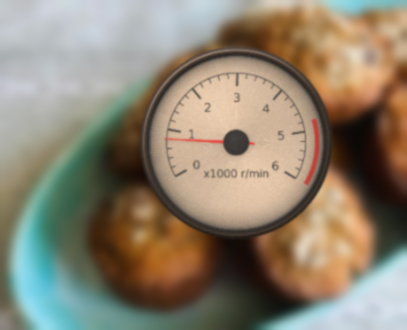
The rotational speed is 800 rpm
